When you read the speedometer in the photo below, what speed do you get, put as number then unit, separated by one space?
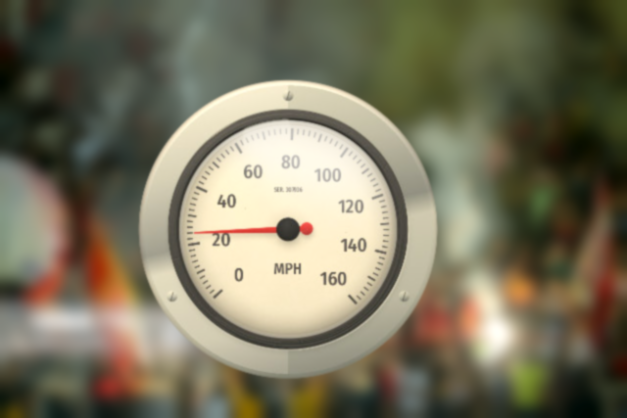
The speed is 24 mph
